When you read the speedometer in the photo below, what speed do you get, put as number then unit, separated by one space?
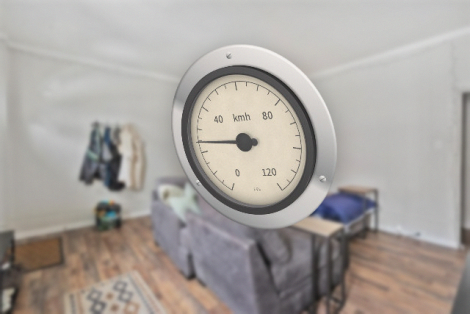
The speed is 25 km/h
